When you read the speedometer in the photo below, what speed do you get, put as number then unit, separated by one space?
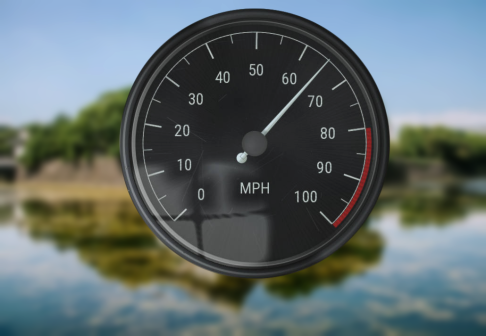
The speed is 65 mph
